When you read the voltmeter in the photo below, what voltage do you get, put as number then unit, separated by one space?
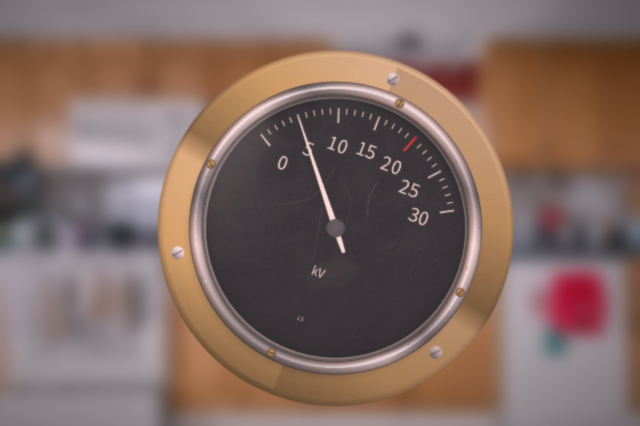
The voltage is 5 kV
